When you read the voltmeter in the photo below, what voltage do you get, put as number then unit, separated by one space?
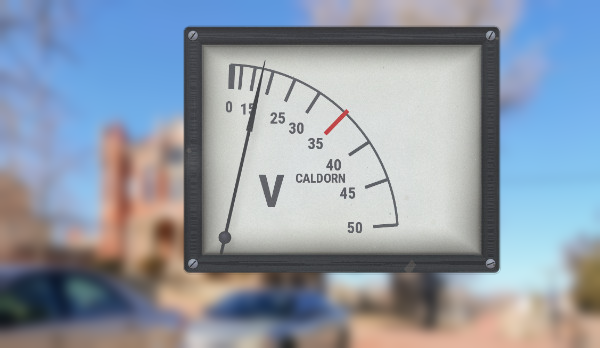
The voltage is 17.5 V
